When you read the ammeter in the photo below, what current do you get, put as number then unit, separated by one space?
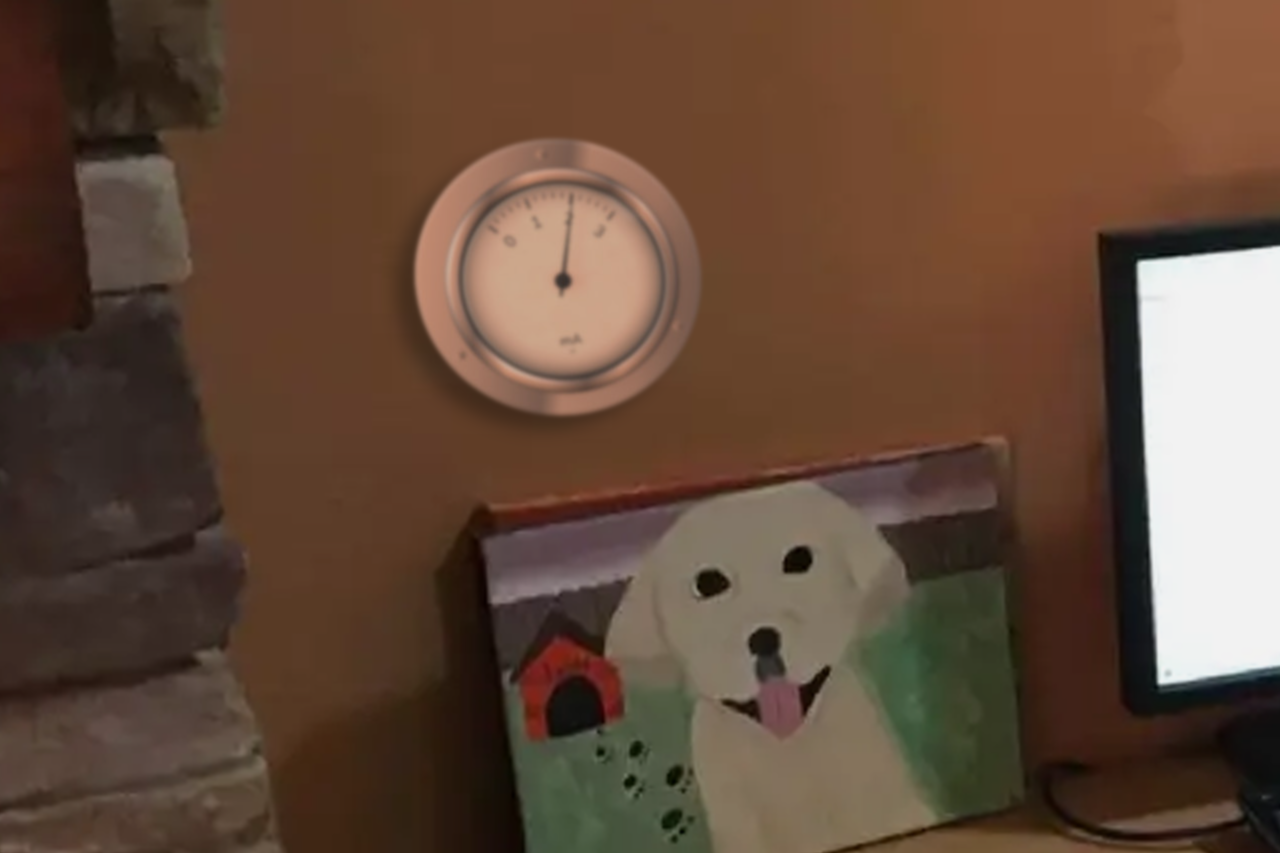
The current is 2 mA
